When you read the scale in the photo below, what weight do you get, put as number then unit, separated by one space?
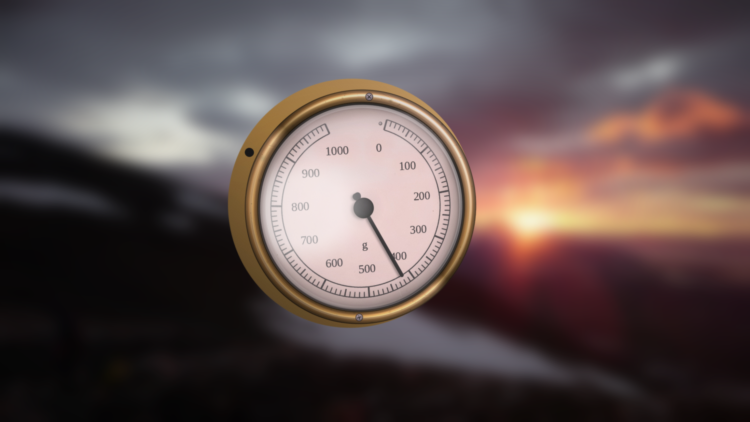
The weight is 420 g
